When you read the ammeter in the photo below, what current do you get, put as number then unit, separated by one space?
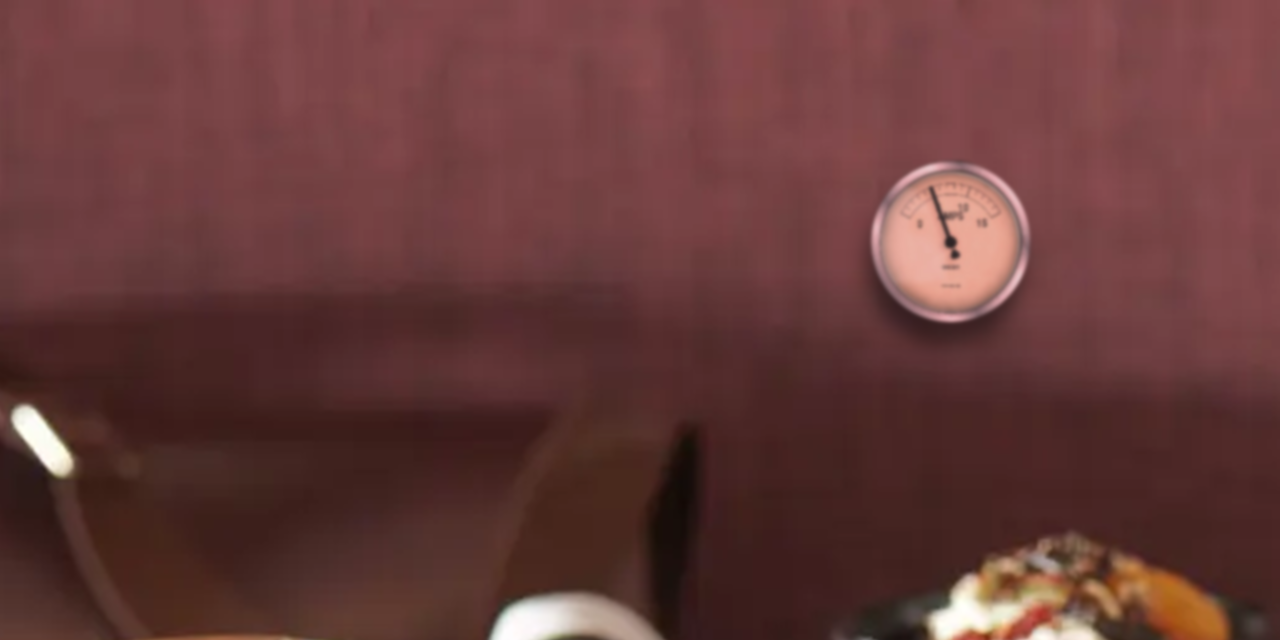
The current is 5 A
